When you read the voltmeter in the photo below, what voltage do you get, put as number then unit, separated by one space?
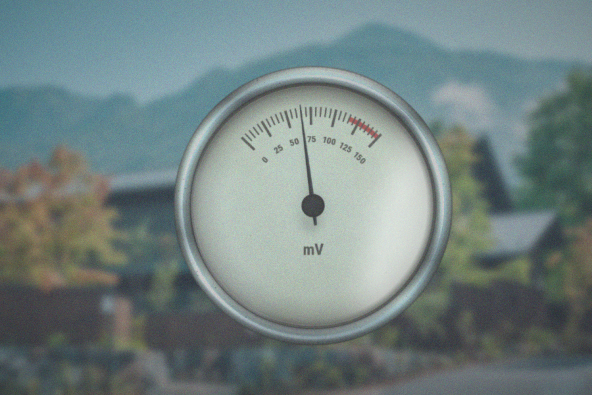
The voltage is 65 mV
